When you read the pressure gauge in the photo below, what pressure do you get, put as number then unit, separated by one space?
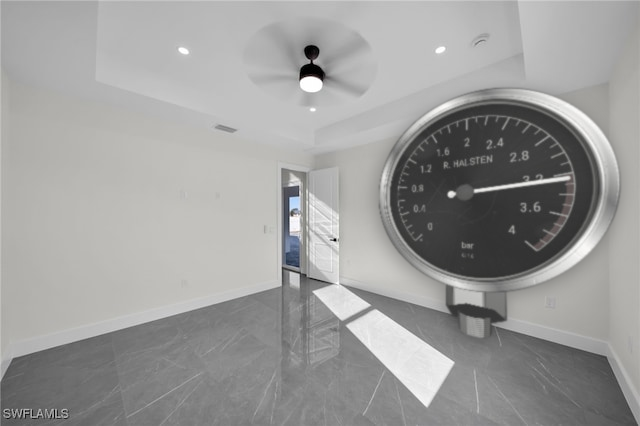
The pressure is 3.25 bar
